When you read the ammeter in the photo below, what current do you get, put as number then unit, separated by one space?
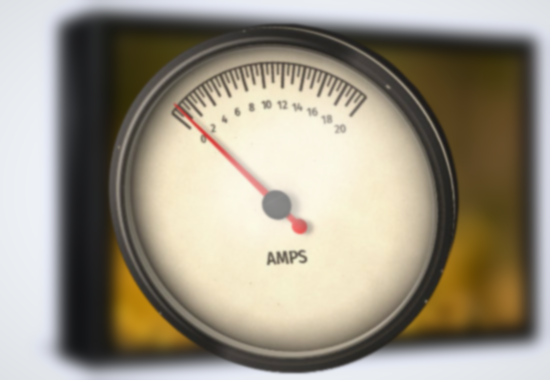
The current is 1 A
